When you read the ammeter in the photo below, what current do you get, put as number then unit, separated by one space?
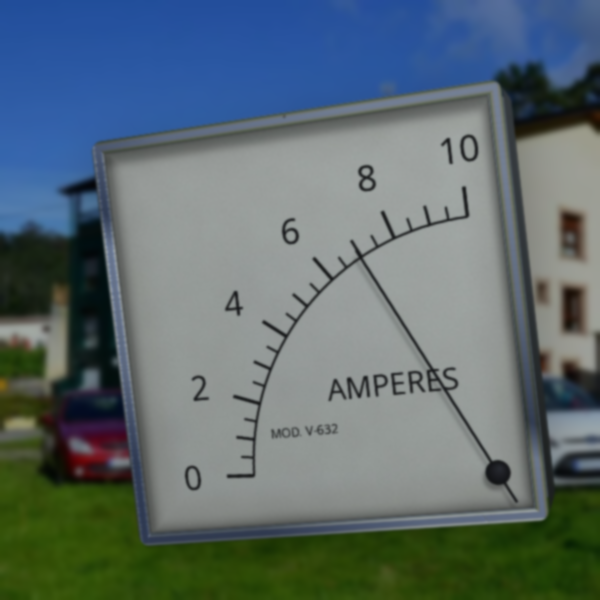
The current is 7 A
